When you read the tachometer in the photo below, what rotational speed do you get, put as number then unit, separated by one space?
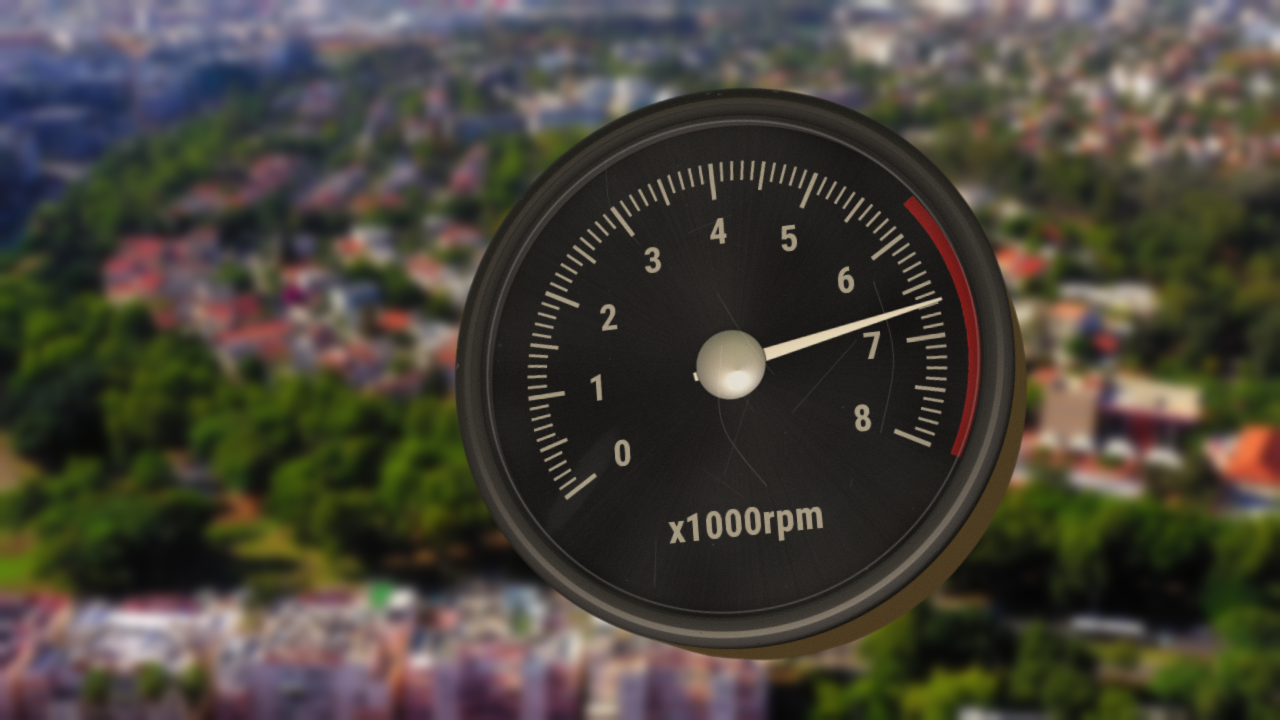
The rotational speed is 6700 rpm
